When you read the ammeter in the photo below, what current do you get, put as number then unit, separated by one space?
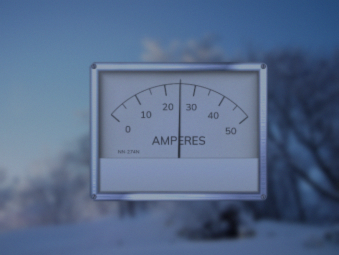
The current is 25 A
